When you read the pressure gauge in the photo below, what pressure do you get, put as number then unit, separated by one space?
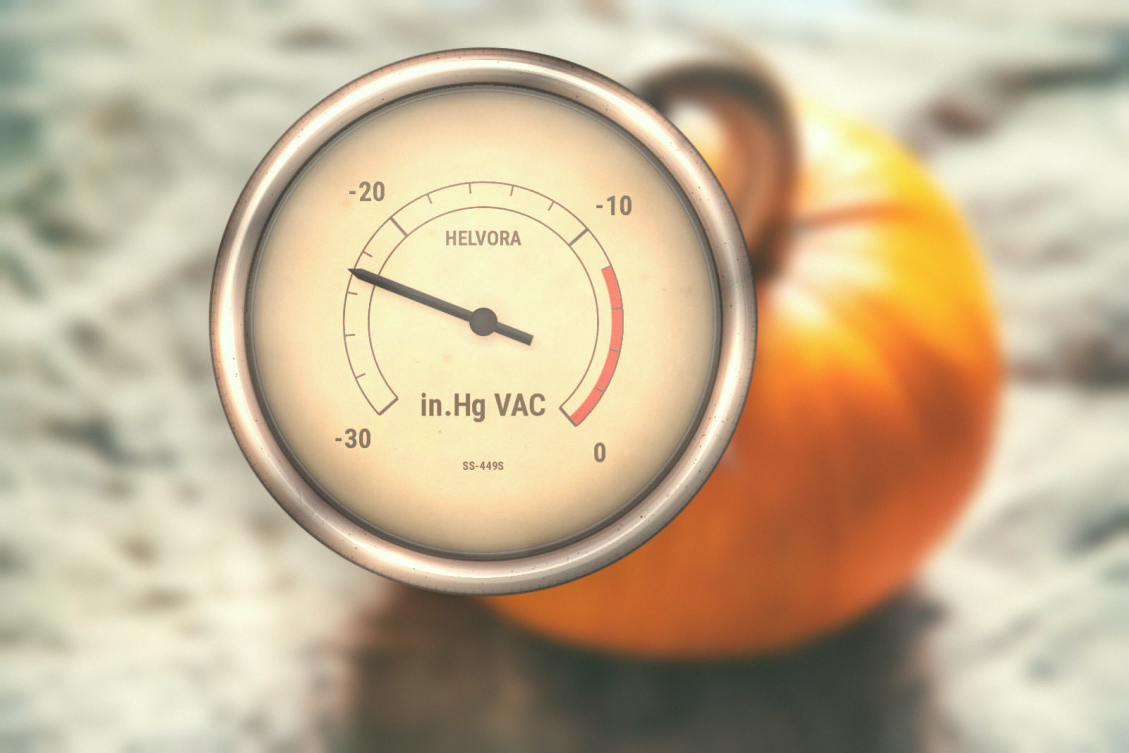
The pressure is -23 inHg
